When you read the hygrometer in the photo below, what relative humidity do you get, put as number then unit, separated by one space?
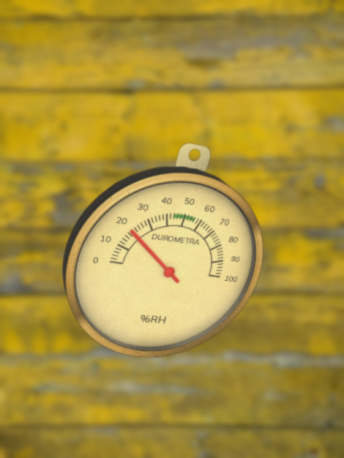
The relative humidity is 20 %
